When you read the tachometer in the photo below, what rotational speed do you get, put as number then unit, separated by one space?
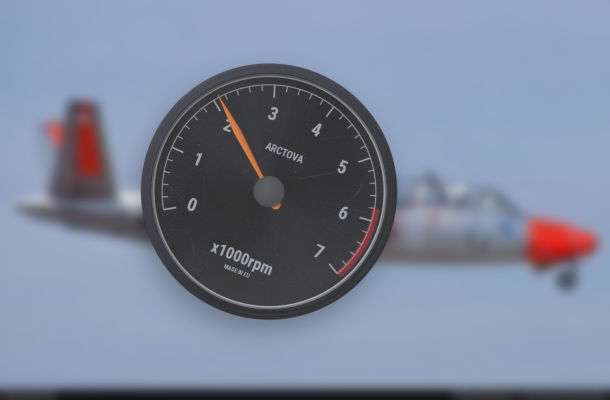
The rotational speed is 2100 rpm
